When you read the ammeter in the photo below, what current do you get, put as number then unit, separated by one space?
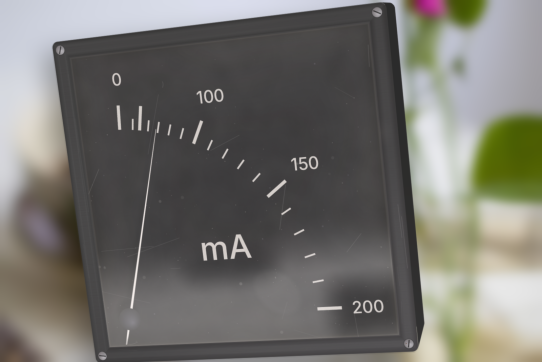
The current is 70 mA
